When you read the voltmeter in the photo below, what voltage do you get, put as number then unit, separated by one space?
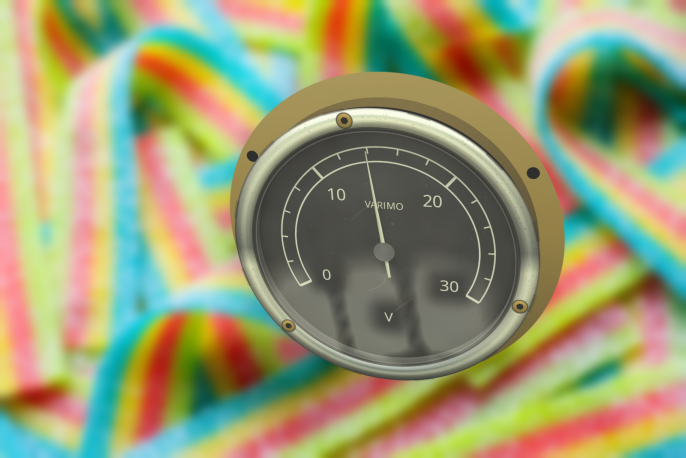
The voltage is 14 V
